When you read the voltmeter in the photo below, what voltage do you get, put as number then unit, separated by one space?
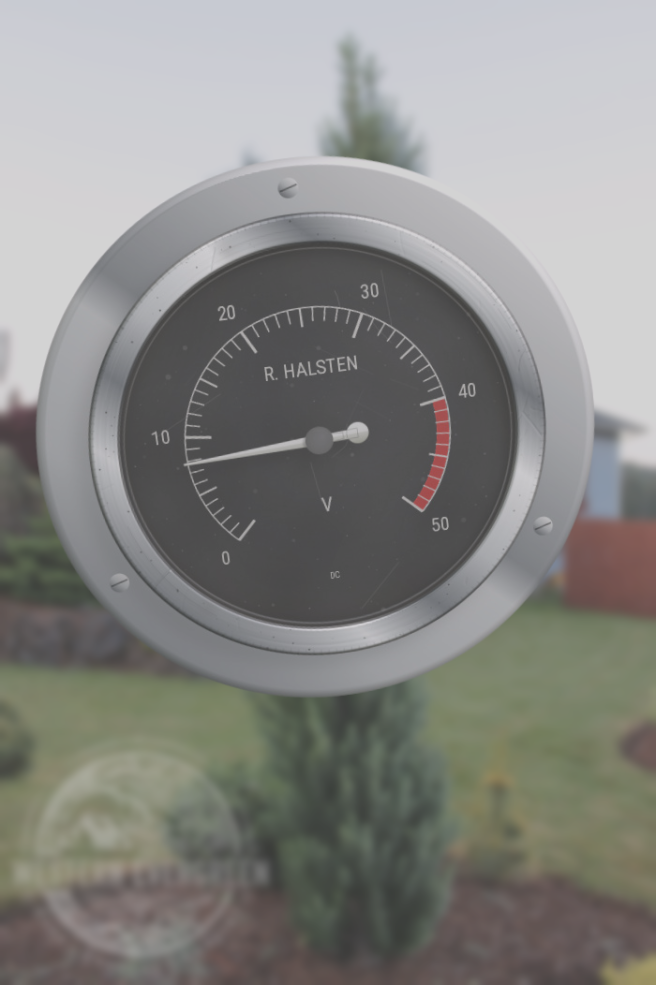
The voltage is 8 V
